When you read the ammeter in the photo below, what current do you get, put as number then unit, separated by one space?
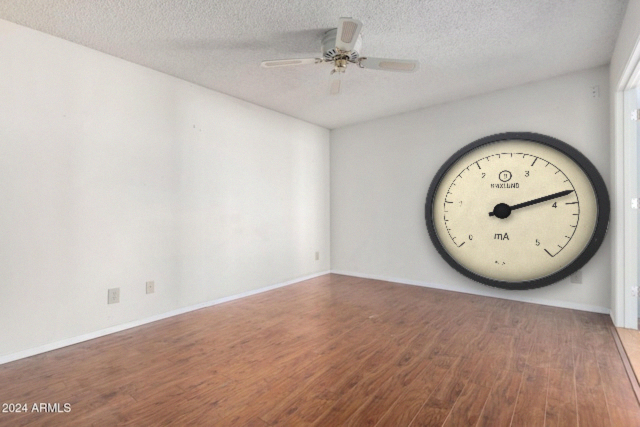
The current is 3.8 mA
